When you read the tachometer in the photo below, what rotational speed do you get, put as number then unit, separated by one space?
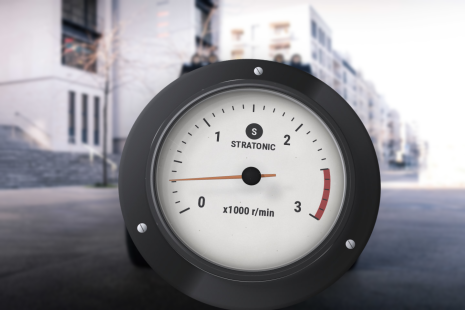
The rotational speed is 300 rpm
